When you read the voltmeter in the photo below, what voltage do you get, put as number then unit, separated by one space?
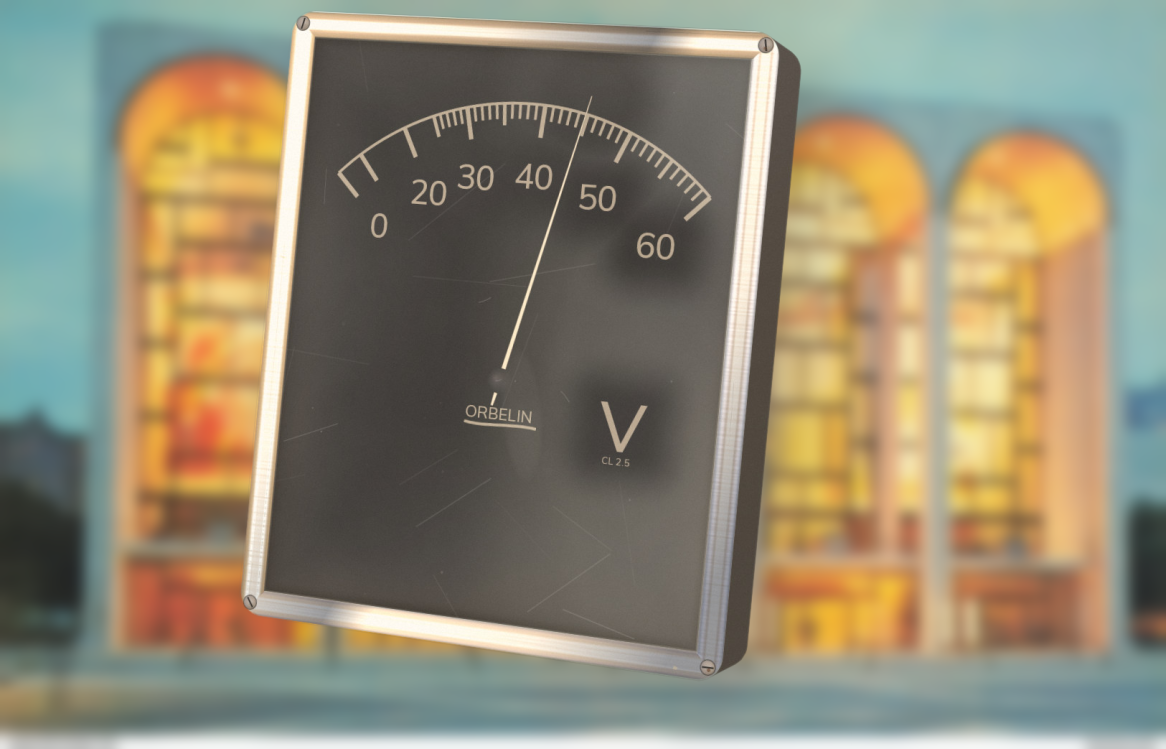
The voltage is 45 V
